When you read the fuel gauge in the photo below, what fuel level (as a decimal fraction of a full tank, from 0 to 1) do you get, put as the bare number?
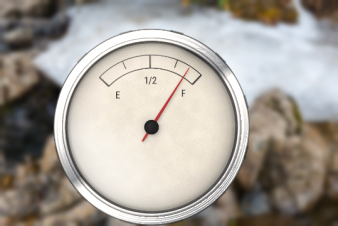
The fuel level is 0.875
